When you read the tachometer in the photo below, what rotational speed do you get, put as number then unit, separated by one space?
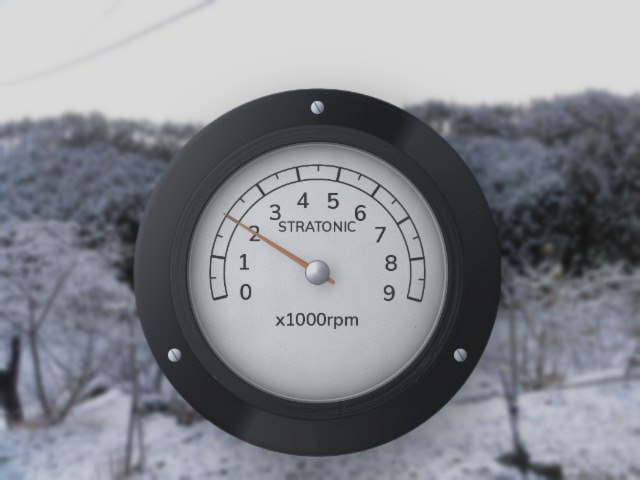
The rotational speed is 2000 rpm
